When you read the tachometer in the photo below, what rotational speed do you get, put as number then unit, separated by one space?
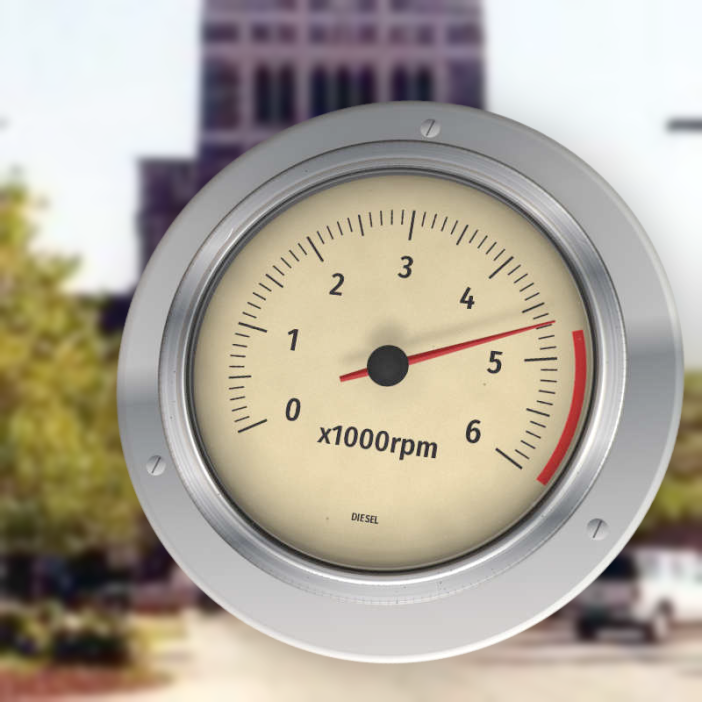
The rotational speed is 4700 rpm
